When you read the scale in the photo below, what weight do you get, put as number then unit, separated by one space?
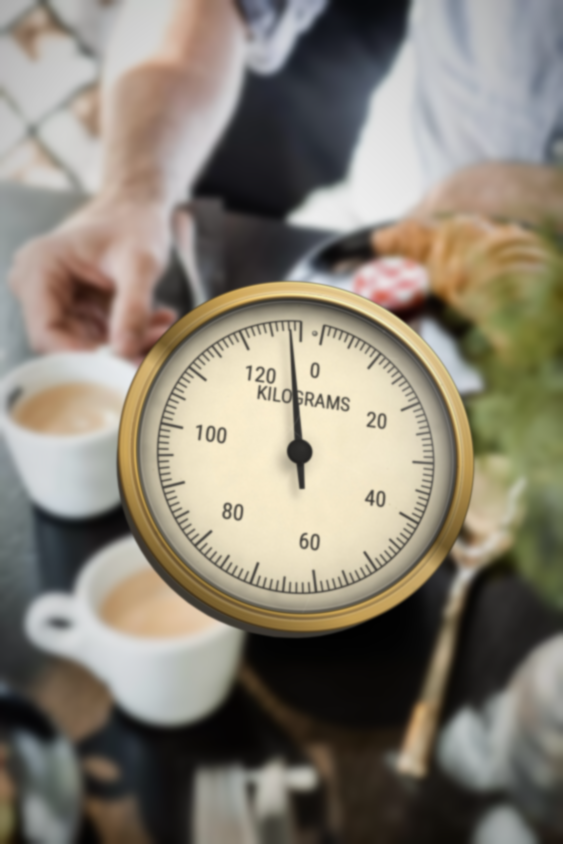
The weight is 128 kg
